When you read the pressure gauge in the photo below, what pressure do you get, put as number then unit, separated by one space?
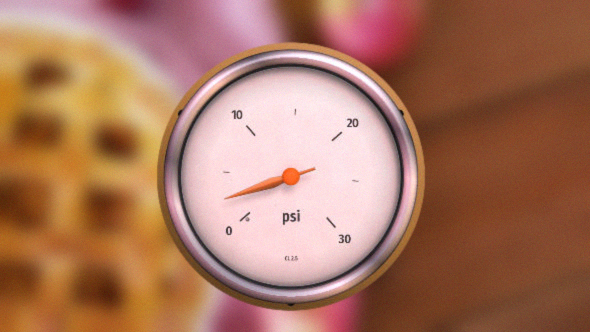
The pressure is 2.5 psi
